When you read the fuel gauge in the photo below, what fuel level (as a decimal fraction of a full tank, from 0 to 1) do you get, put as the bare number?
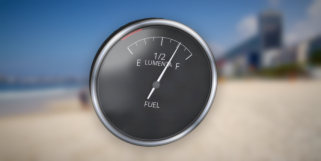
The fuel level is 0.75
